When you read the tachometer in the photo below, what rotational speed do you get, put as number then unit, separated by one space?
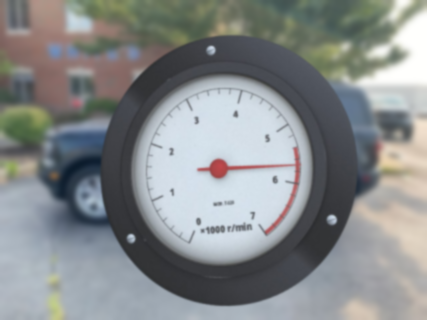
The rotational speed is 5700 rpm
